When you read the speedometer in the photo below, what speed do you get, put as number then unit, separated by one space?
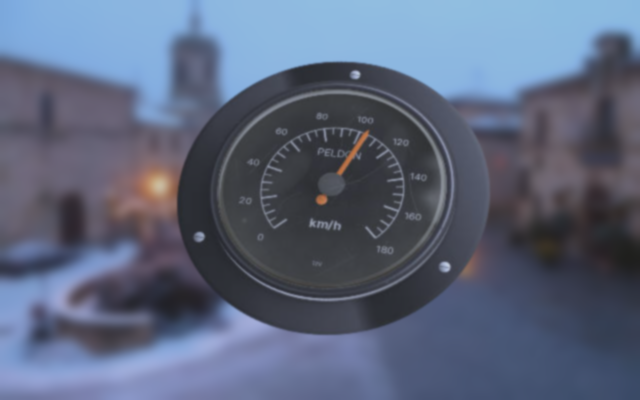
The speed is 105 km/h
